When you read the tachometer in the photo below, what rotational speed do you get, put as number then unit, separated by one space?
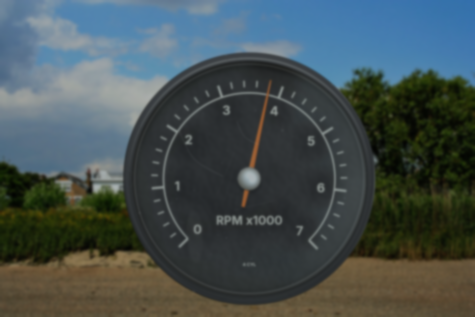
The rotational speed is 3800 rpm
